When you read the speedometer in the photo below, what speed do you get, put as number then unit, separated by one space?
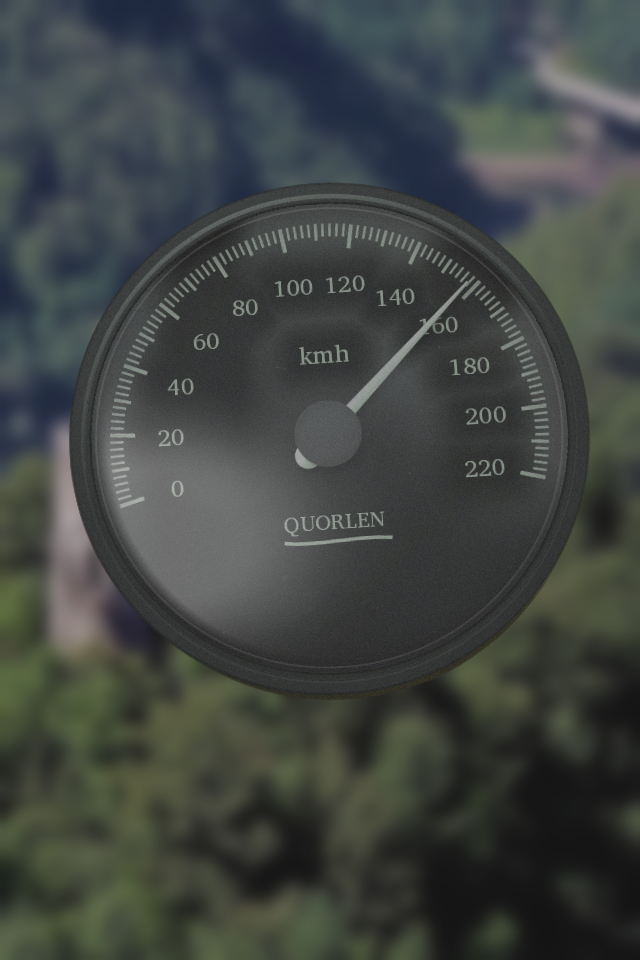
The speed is 158 km/h
